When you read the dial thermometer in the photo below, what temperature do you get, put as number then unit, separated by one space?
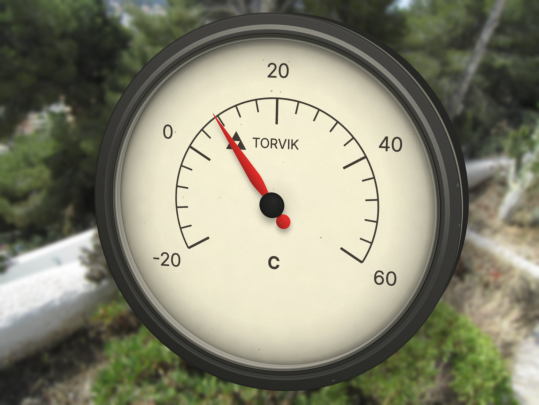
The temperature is 8 °C
